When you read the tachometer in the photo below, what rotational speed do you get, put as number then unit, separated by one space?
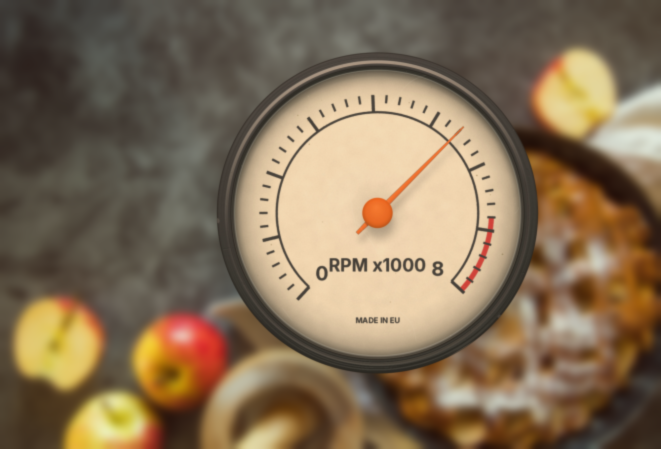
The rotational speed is 5400 rpm
